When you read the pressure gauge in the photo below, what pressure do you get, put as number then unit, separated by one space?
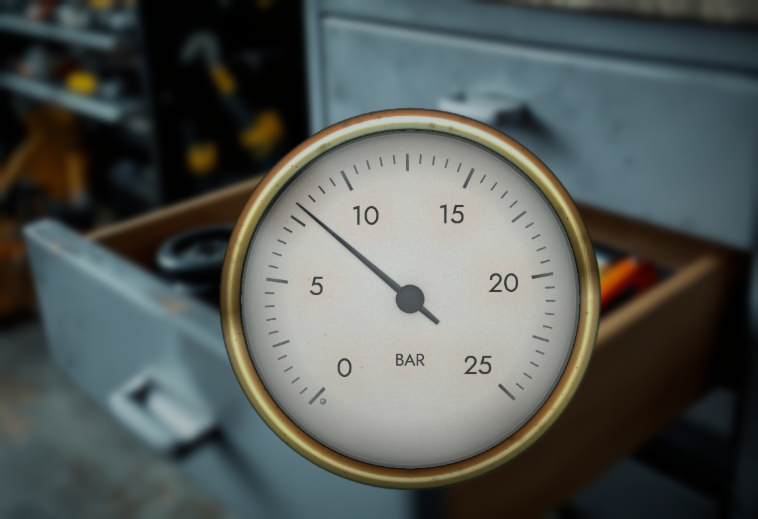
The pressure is 8 bar
